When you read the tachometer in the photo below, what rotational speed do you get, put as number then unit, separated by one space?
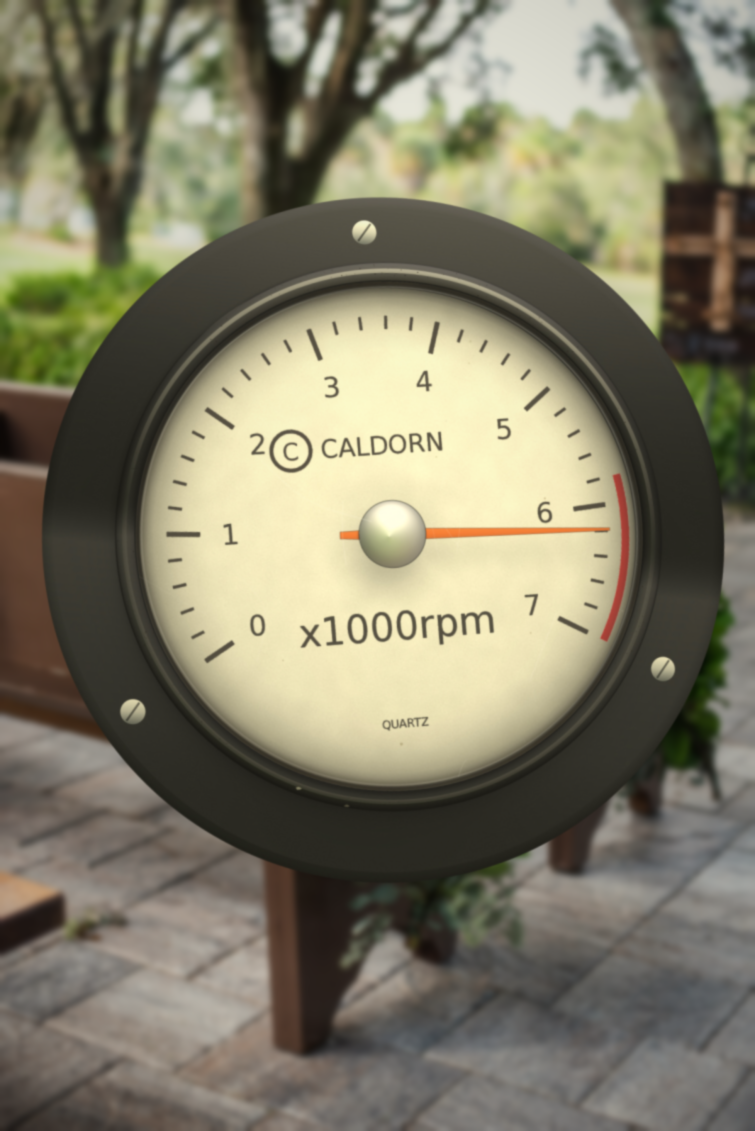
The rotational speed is 6200 rpm
